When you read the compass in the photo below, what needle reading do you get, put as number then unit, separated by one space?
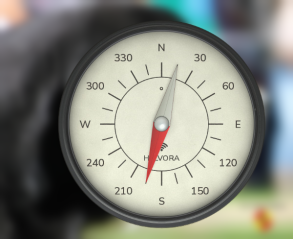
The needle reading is 195 °
